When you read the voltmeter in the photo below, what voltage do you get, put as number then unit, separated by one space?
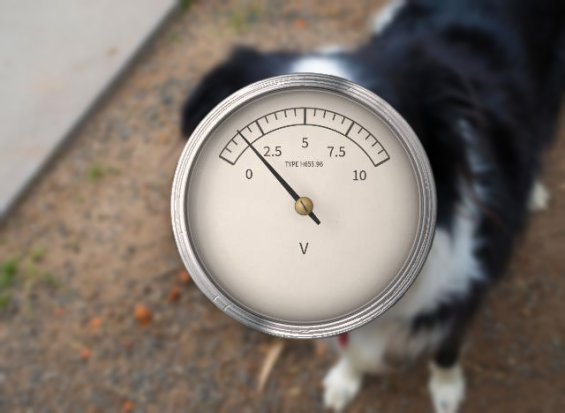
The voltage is 1.5 V
